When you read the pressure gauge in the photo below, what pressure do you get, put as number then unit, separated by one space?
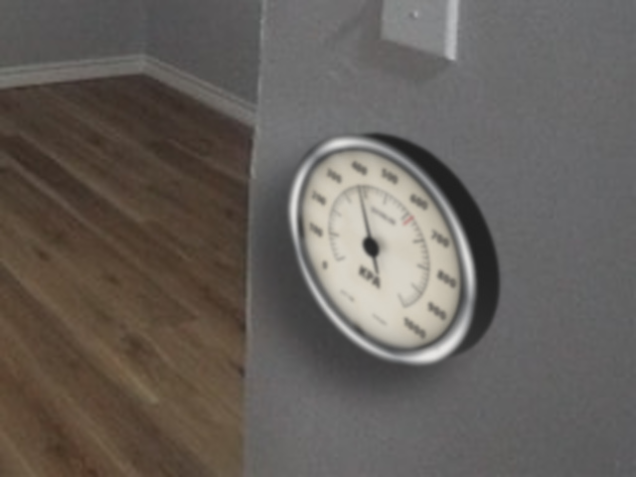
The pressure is 400 kPa
